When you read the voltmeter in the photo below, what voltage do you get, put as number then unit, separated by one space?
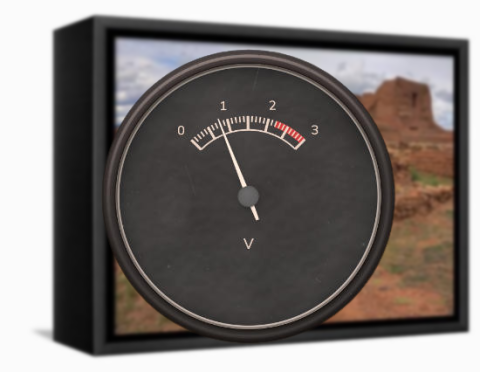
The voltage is 0.8 V
